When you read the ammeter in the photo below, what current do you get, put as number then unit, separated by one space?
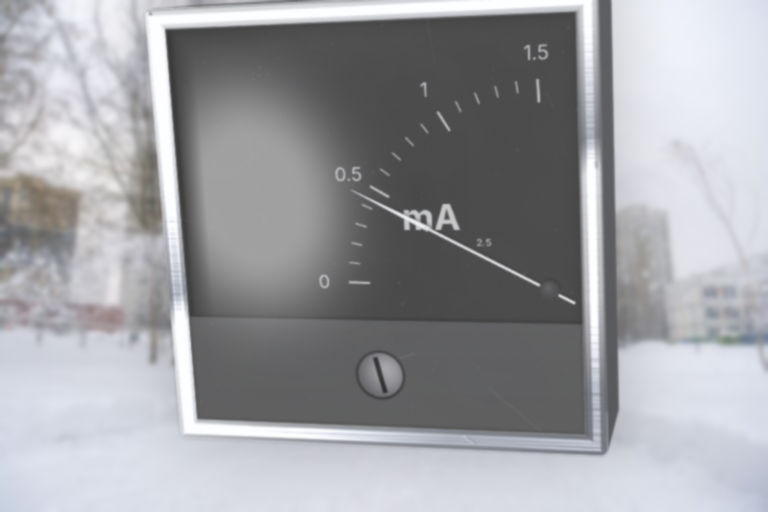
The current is 0.45 mA
